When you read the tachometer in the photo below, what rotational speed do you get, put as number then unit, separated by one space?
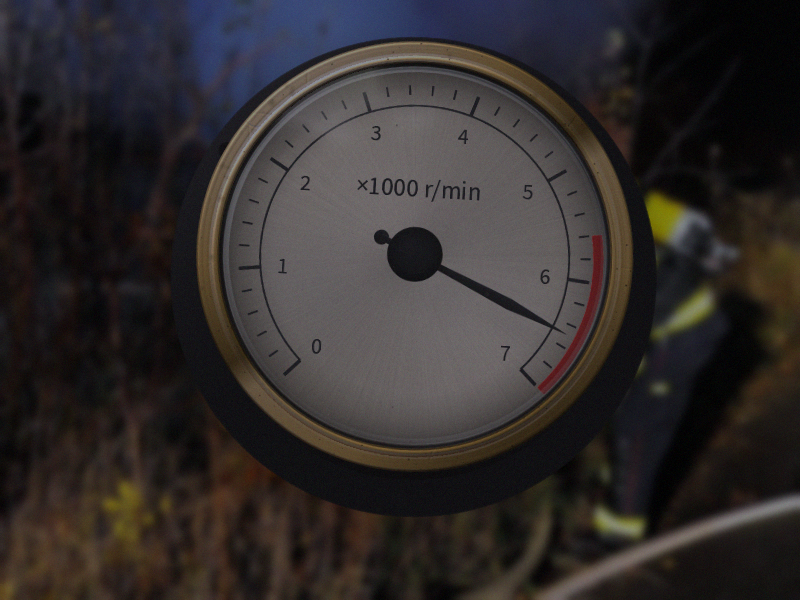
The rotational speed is 6500 rpm
